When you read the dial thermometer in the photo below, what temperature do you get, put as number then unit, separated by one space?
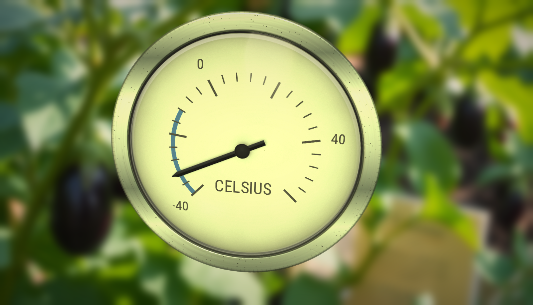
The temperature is -32 °C
